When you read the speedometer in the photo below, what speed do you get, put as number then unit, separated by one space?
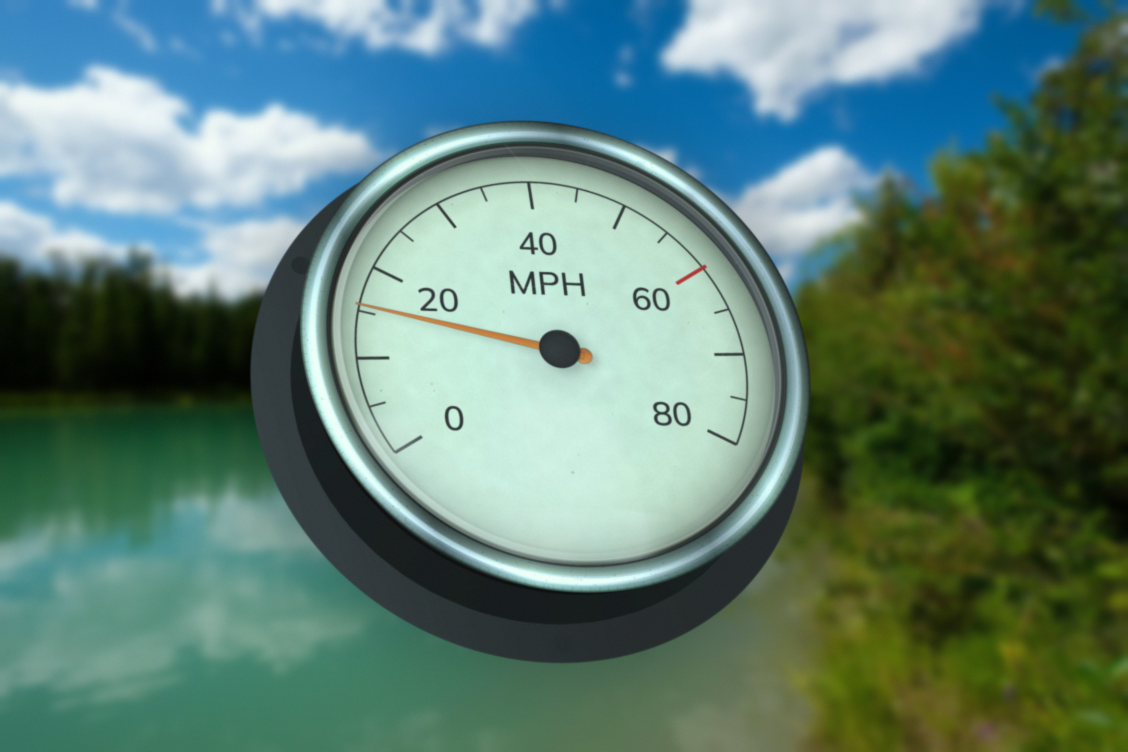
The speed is 15 mph
